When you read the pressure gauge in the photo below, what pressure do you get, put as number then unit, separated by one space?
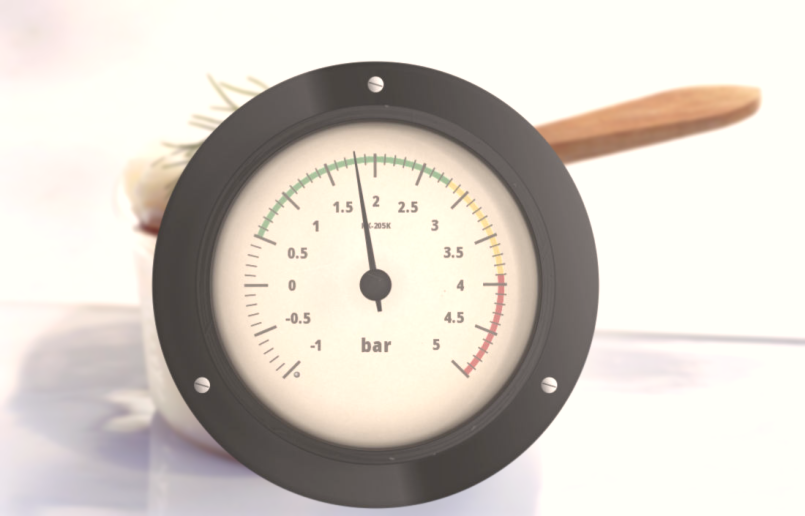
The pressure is 1.8 bar
